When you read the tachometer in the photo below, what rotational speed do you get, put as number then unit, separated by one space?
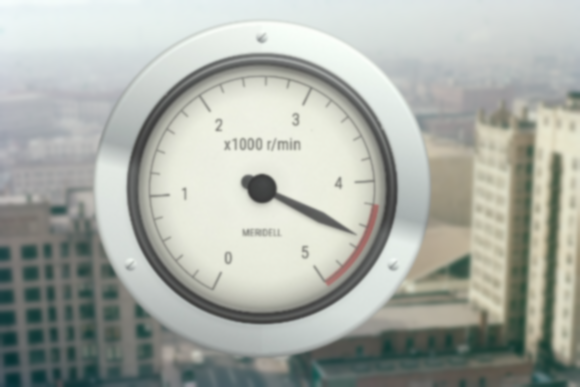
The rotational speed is 4500 rpm
